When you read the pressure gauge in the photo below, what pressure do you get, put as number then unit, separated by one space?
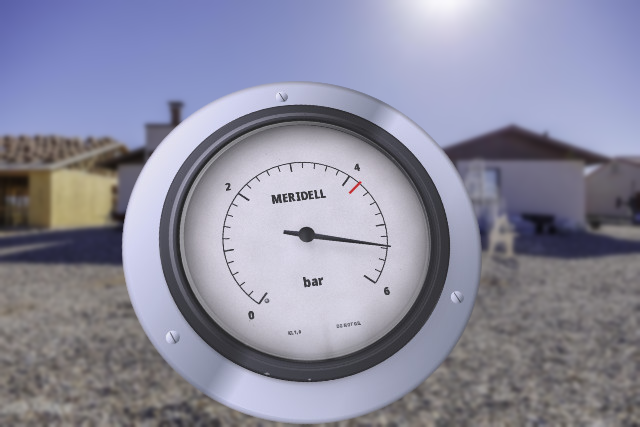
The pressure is 5.4 bar
